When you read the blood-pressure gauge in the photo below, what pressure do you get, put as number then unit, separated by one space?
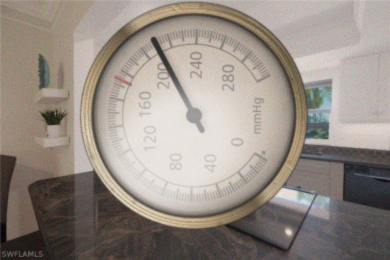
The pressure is 210 mmHg
